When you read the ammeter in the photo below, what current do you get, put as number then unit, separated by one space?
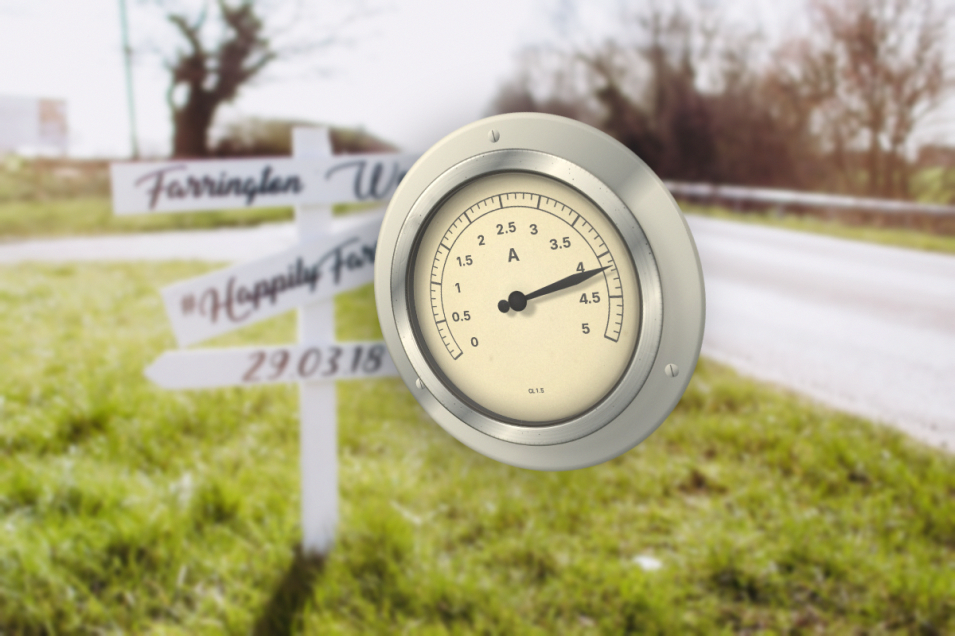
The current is 4.15 A
